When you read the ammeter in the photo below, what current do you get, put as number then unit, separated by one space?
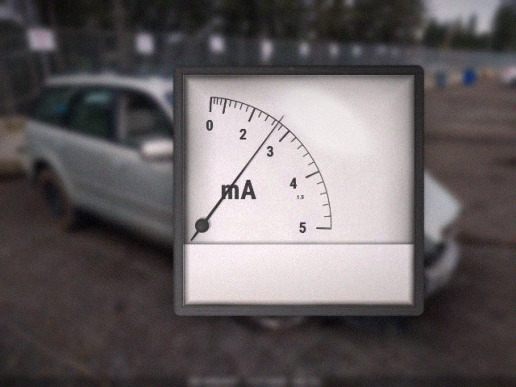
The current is 2.7 mA
